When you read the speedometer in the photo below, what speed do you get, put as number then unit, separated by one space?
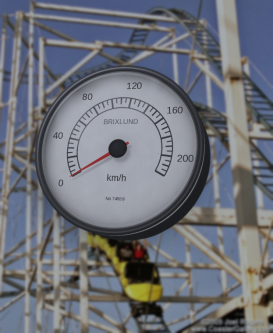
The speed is 0 km/h
